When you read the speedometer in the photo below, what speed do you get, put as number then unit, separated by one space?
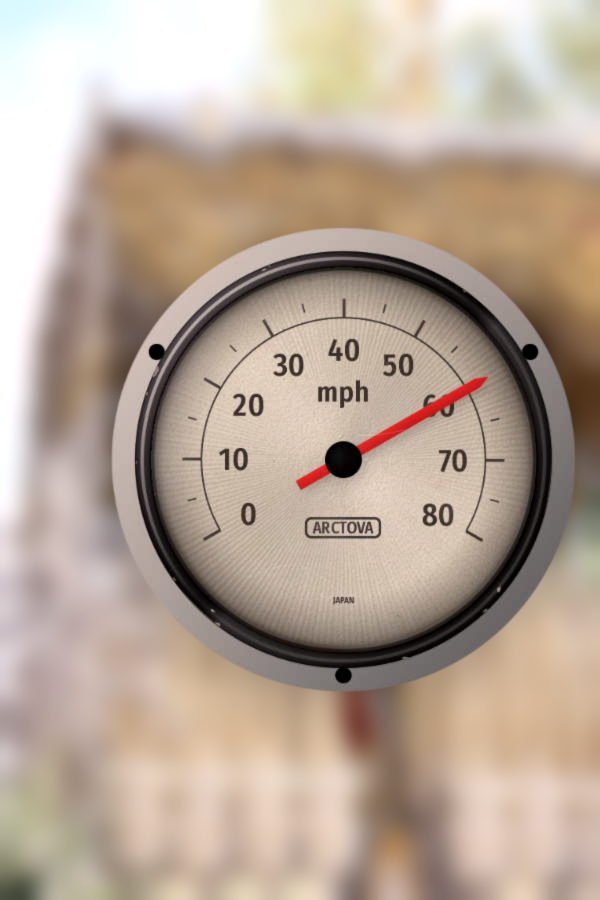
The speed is 60 mph
